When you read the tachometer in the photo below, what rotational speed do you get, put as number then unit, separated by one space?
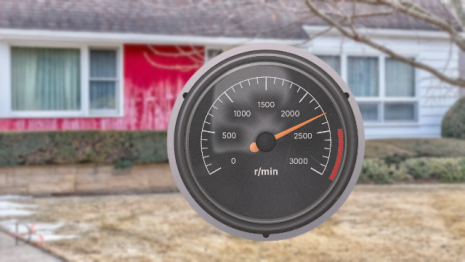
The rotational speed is 2300 rpm
